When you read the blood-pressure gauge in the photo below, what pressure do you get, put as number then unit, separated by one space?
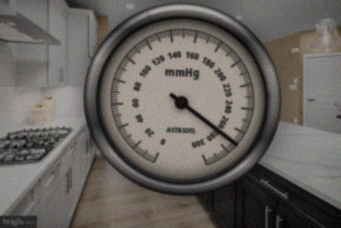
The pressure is 270 mmHg
